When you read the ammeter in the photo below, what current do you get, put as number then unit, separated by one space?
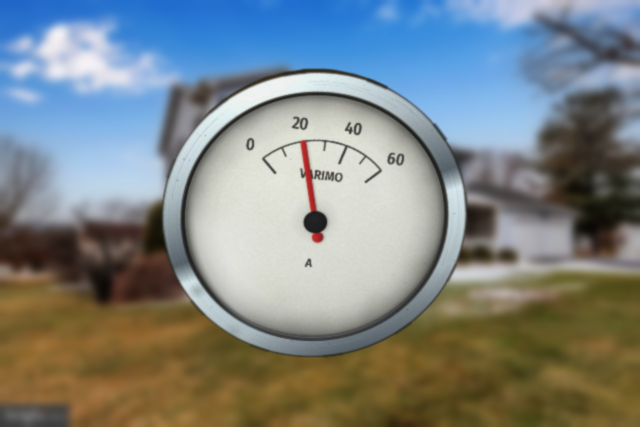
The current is 20 A
